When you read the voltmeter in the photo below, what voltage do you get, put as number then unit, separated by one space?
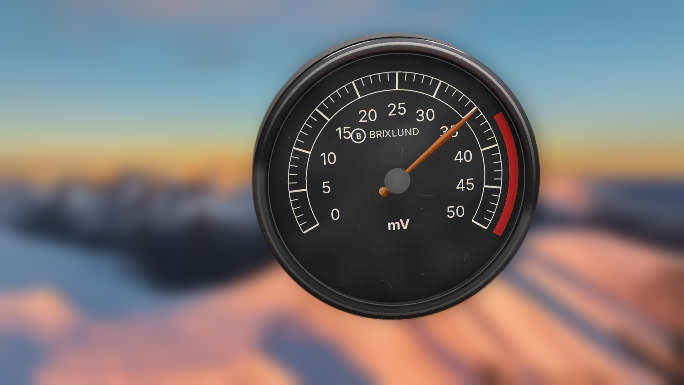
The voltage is 35 mV
